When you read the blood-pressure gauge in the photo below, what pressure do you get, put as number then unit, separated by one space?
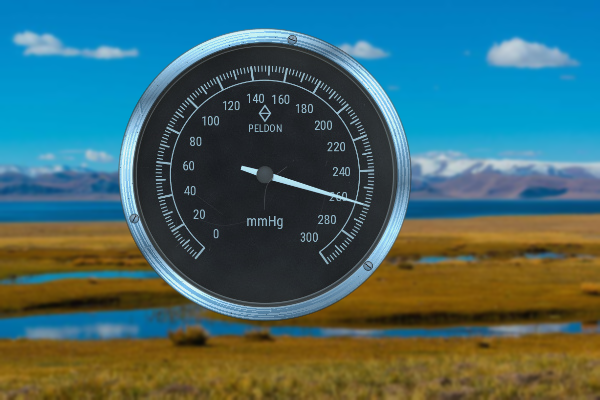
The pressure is 260 mmHg
